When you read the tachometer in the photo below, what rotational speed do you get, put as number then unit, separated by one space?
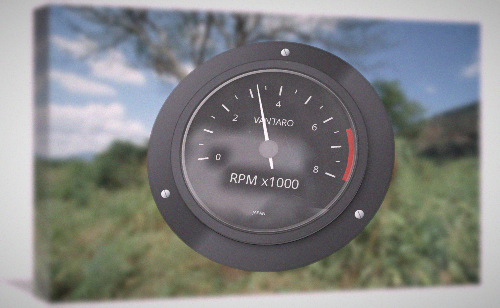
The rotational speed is 3250 rpm
